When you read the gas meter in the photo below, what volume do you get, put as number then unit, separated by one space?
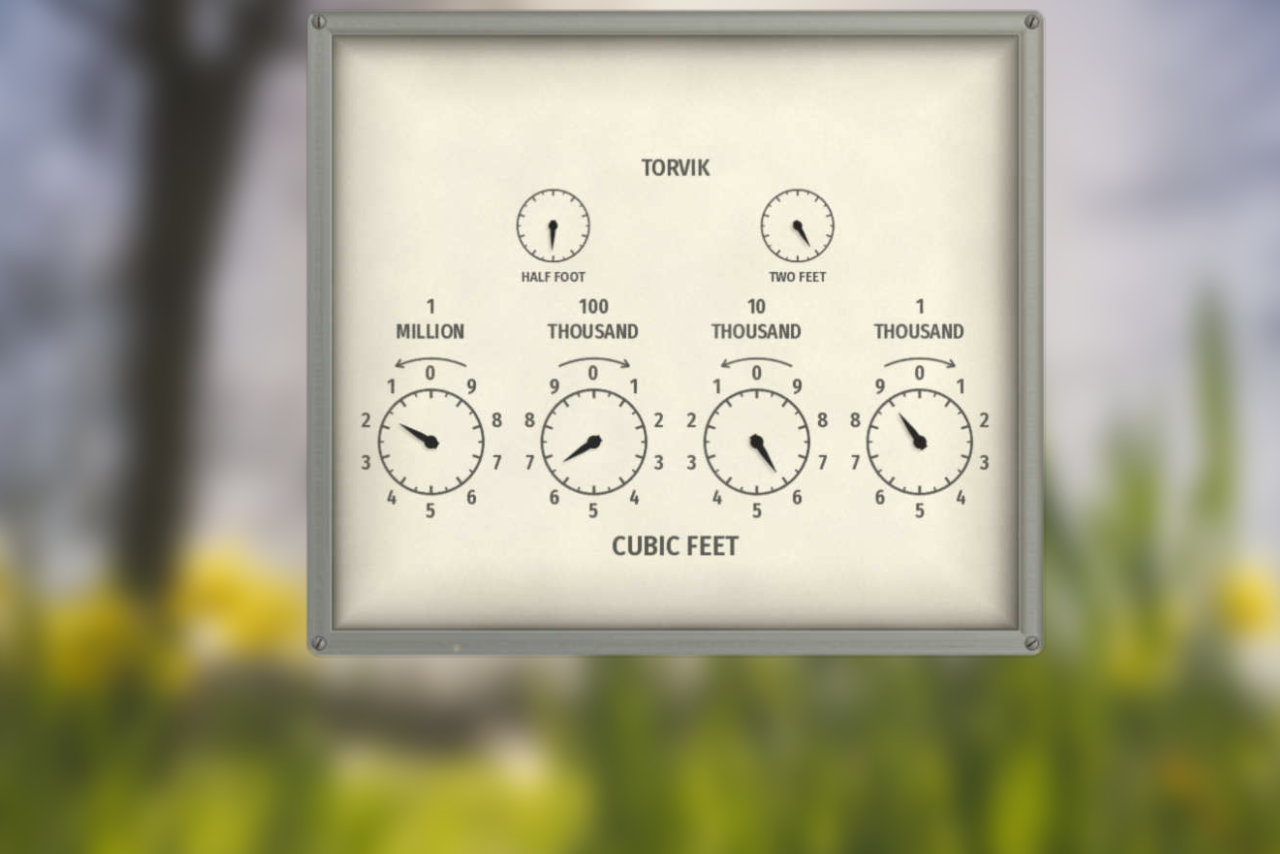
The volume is 165900 ft³
